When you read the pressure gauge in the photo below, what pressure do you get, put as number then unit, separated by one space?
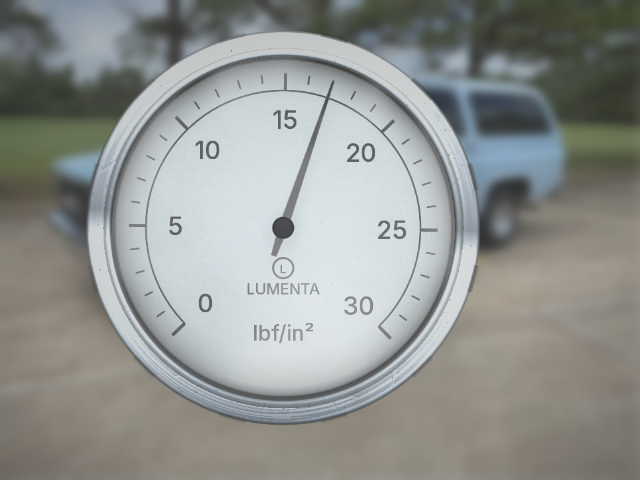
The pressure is 17 psi
